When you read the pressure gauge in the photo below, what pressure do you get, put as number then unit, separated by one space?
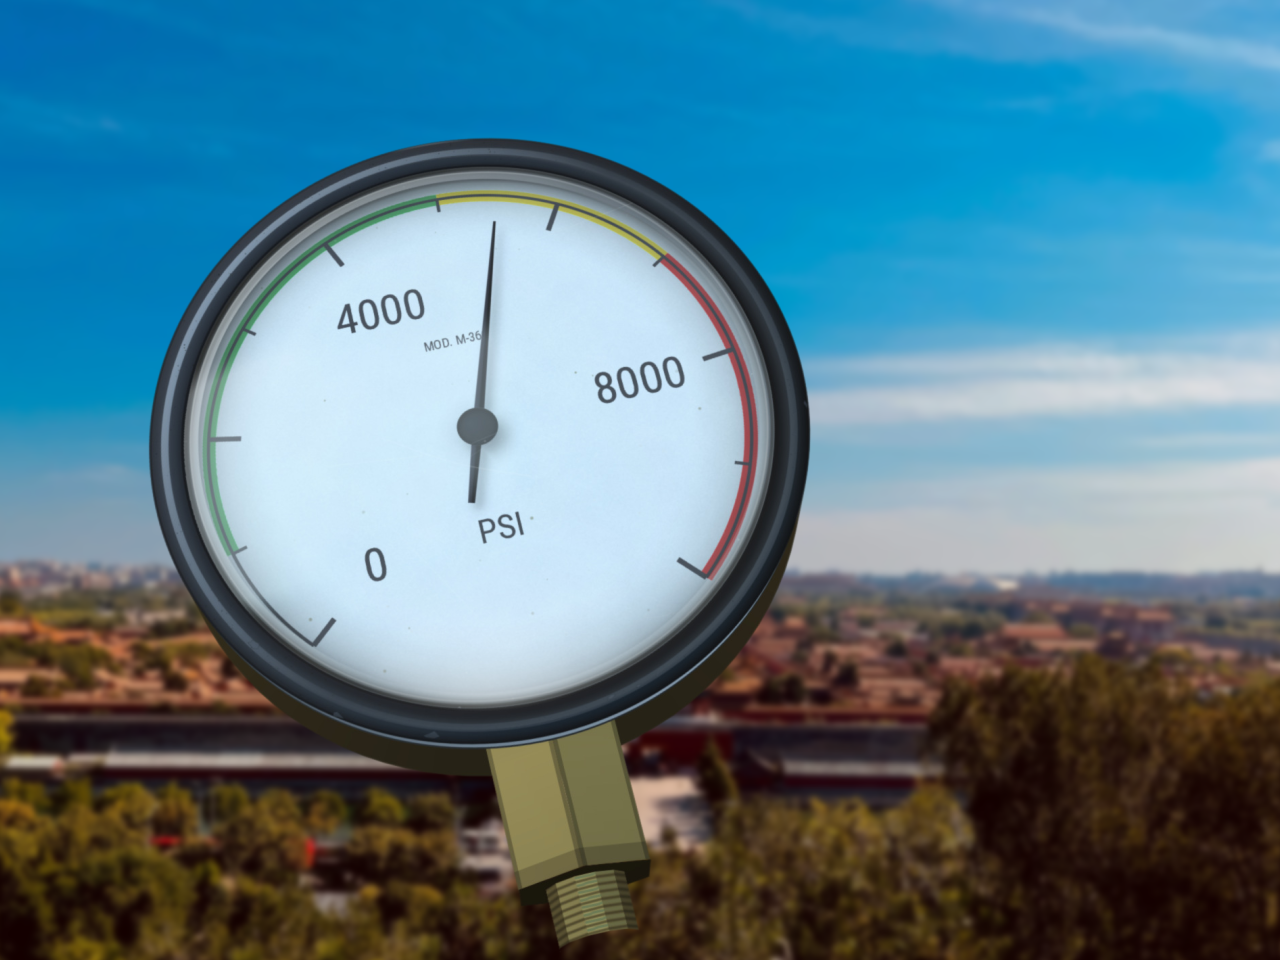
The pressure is 5500 psi
